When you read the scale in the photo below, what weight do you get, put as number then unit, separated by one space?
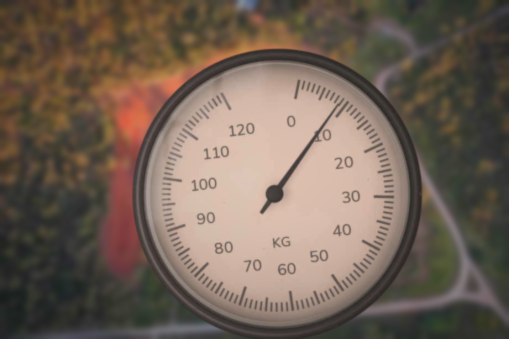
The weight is 9 kg
